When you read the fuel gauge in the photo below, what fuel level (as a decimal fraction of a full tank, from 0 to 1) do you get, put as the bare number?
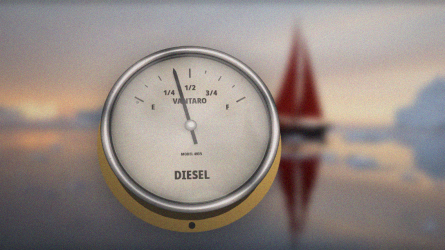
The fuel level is 0.375
